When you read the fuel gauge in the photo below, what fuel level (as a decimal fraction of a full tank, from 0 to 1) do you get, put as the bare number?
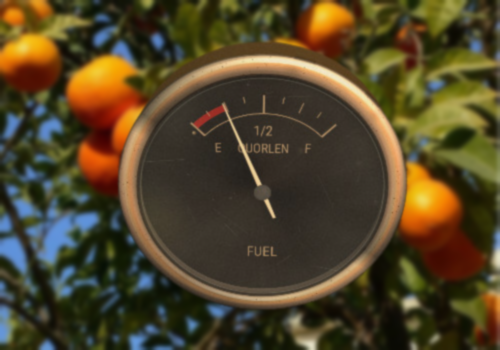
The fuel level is 0.25
